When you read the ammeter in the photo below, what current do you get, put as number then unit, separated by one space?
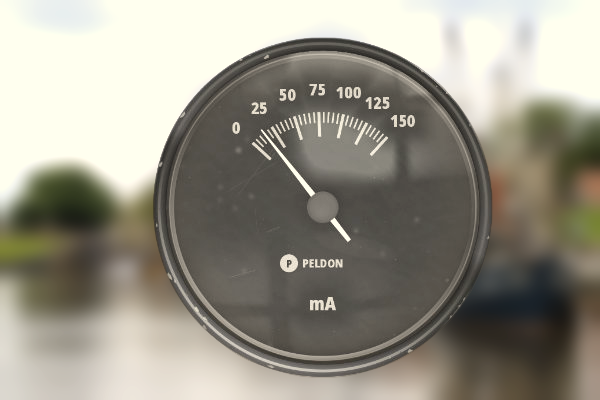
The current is 15 mA
